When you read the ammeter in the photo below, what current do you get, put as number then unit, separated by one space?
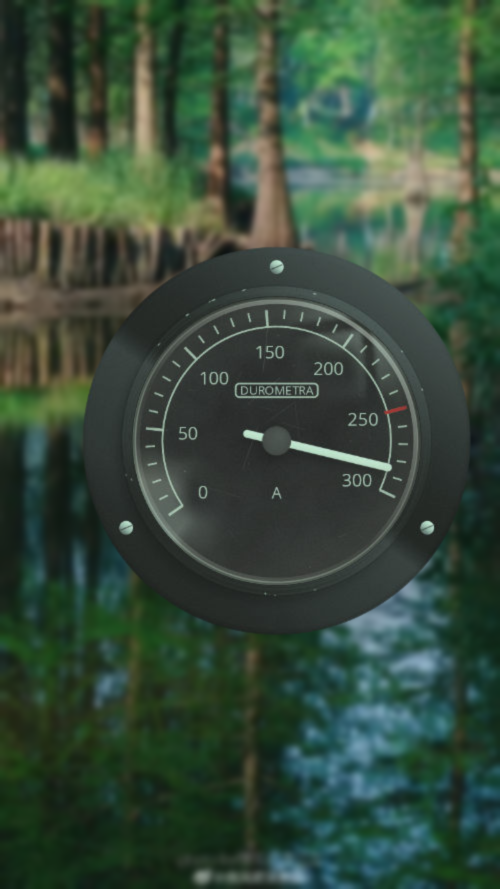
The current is 285 A
